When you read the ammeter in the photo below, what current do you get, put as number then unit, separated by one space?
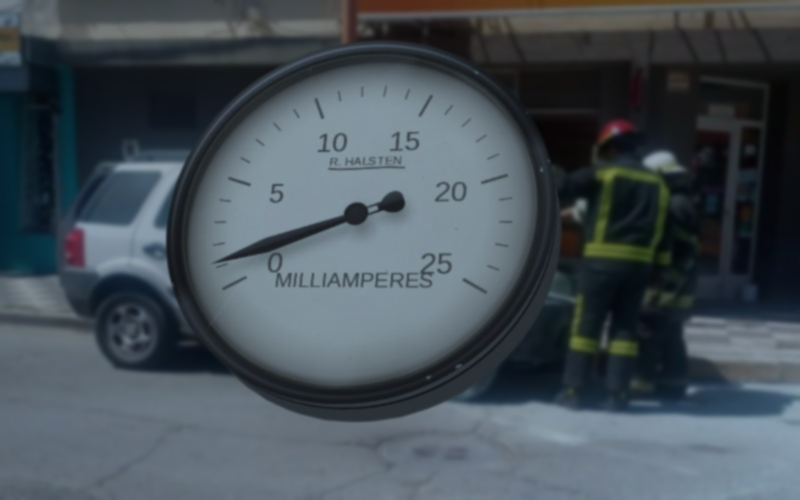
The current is 1 mA
